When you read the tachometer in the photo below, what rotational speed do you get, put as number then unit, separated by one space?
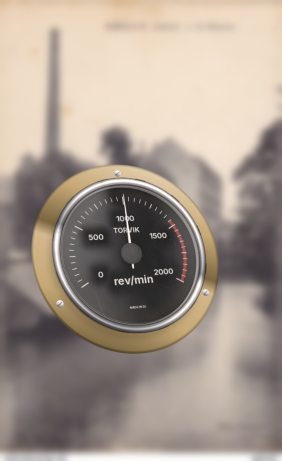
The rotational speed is 1000 rpm
